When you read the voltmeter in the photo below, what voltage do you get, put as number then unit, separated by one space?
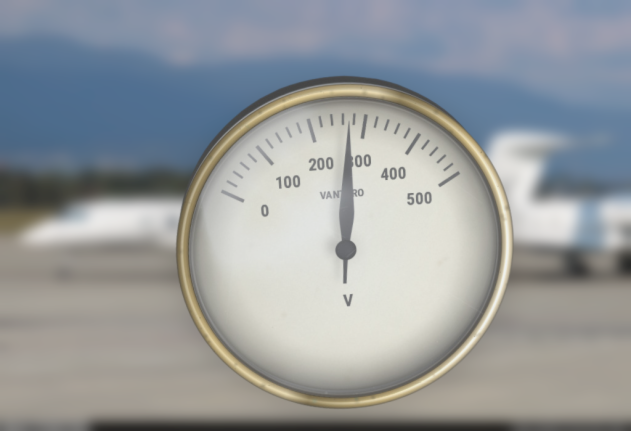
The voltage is 270 V
